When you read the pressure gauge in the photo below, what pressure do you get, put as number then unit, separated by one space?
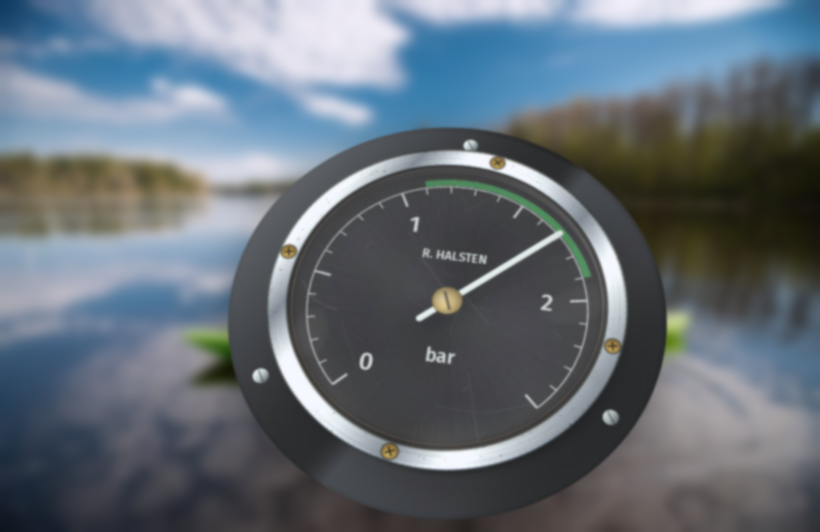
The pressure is 1.7 bar
